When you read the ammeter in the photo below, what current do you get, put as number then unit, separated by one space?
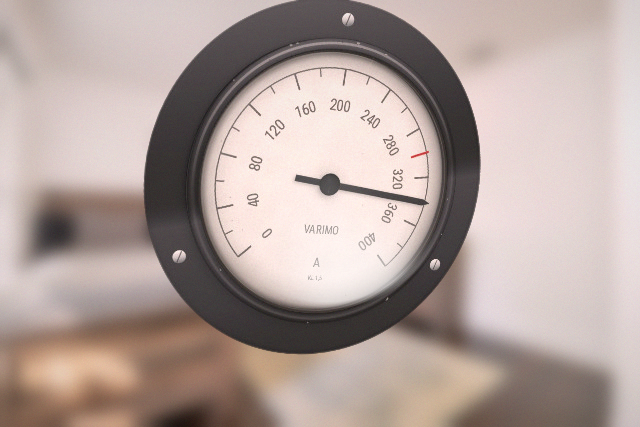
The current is 340 A
